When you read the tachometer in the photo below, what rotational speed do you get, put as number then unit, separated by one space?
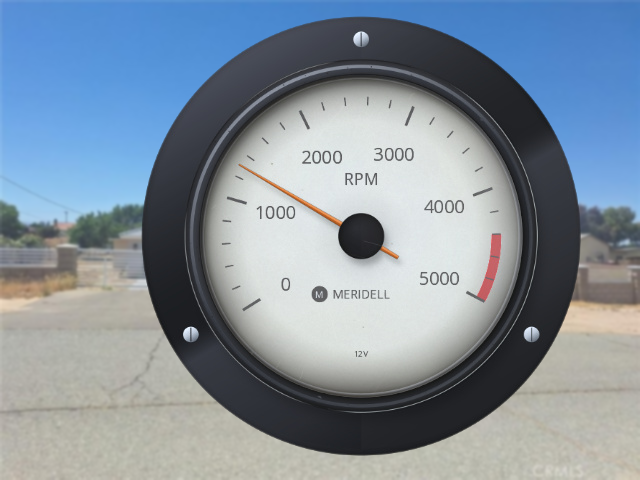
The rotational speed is 1300 rpm
